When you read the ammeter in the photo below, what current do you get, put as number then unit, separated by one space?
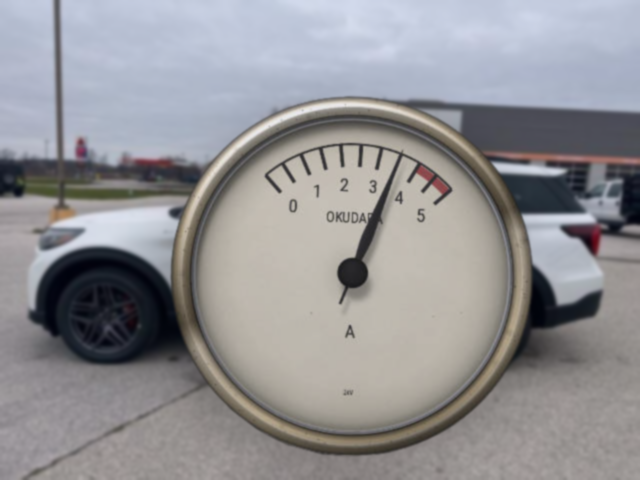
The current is 3.5 A
